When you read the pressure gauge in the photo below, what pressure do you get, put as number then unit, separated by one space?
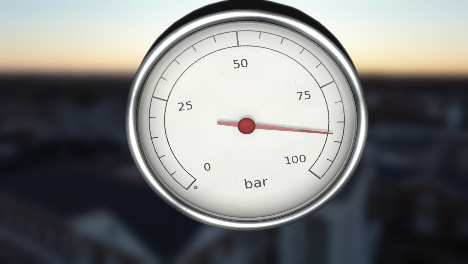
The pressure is 87.5 bar
